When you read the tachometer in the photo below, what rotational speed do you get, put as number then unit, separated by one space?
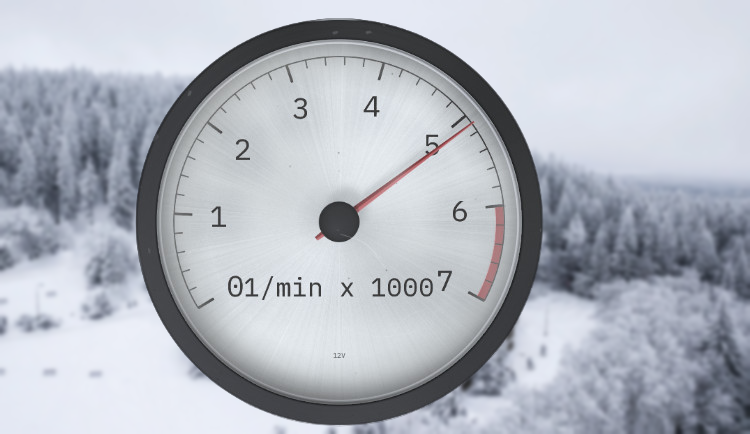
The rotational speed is 5100 rpm
